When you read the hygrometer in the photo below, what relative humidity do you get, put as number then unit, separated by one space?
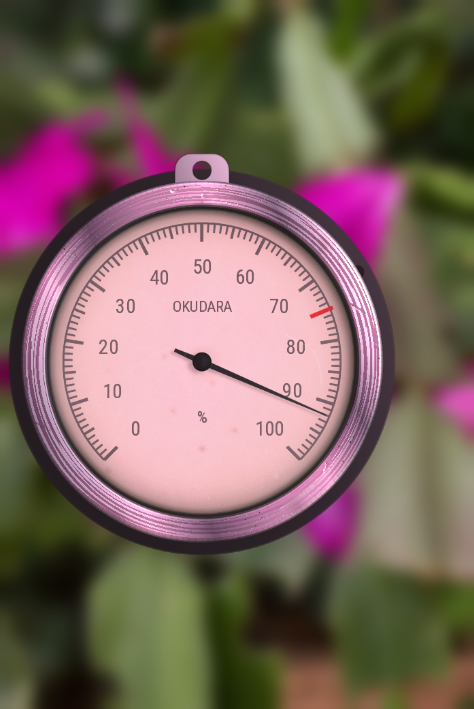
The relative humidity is 92 %
